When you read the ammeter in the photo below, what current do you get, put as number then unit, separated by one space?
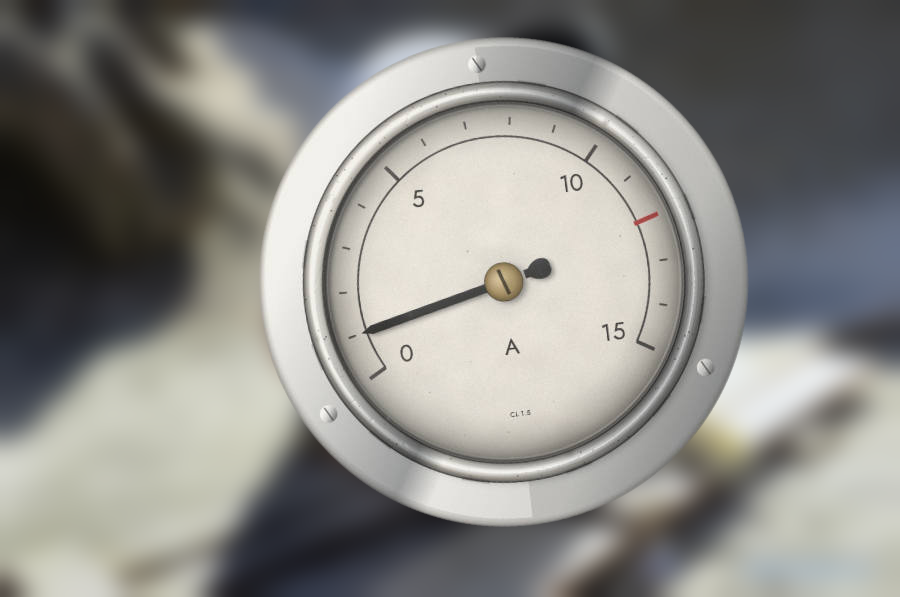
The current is 1 A
